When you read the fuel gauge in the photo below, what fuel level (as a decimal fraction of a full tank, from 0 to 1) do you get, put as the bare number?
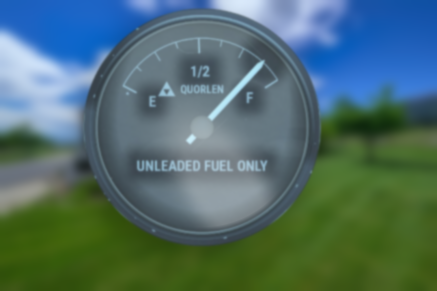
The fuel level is 0.875
